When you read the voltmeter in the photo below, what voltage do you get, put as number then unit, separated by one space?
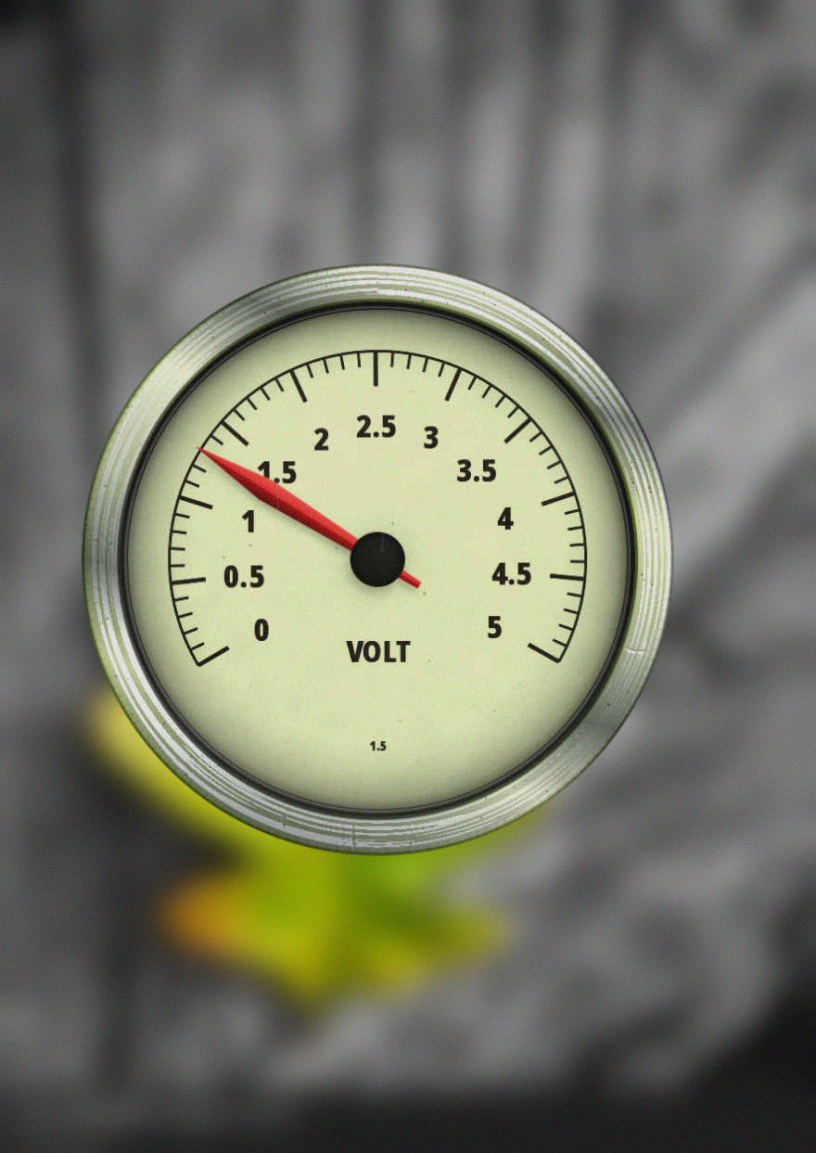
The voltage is 1.3 V
